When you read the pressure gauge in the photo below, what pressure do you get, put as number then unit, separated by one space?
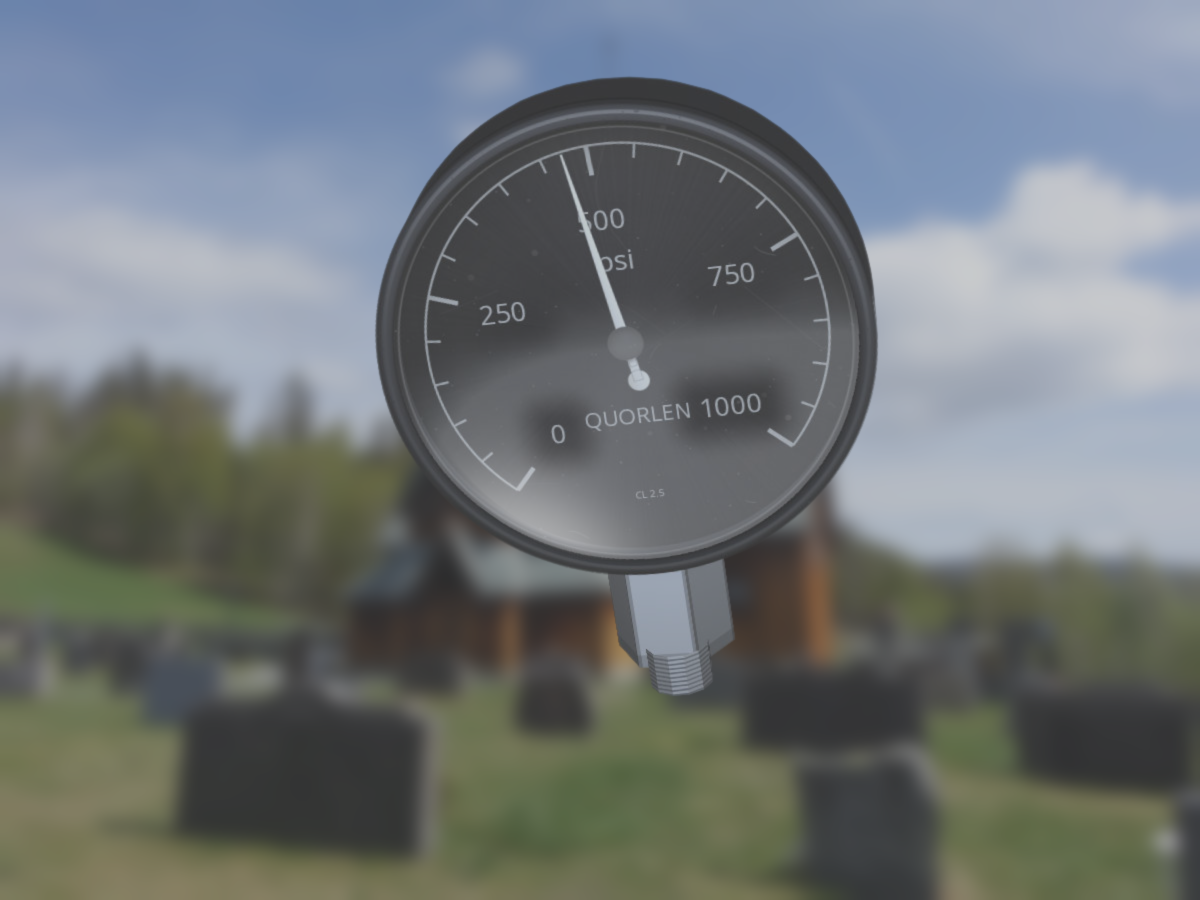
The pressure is 475 psi
